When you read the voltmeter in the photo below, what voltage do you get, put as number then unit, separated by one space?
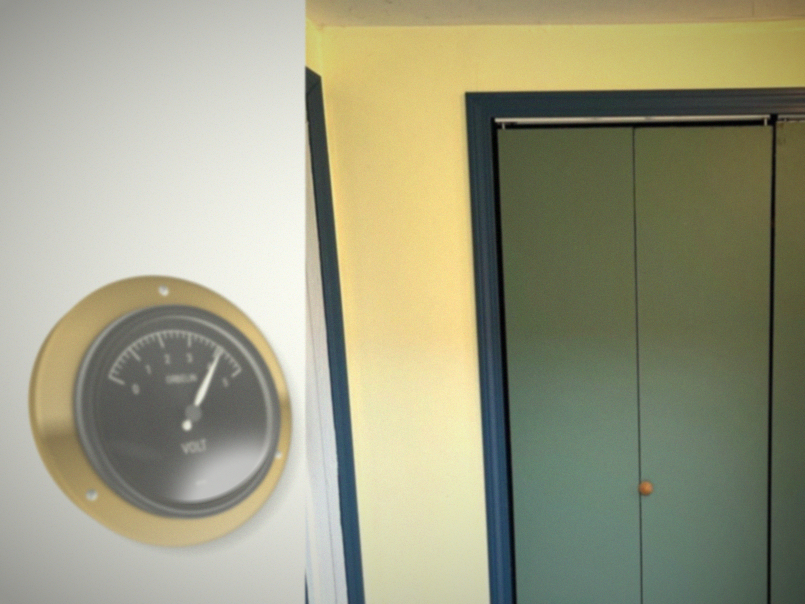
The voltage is 4 V
